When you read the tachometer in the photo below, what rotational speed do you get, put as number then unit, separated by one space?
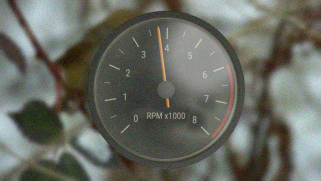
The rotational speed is 3750 rpm
